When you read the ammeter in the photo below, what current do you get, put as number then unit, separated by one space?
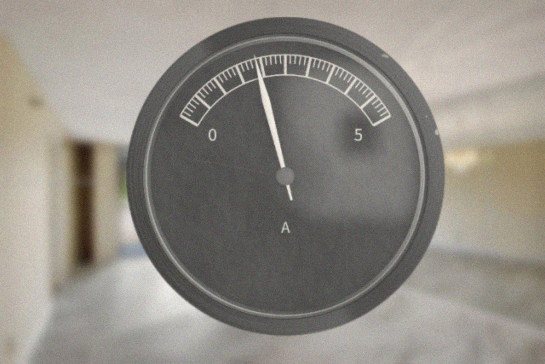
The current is 1.9 A
